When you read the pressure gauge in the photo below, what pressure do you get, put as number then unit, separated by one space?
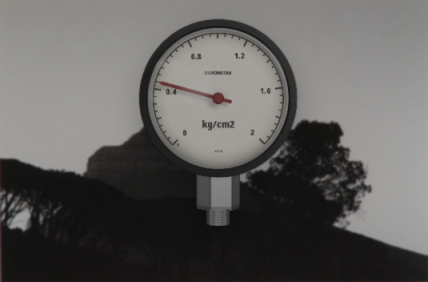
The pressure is 0.45 kg/cm²
